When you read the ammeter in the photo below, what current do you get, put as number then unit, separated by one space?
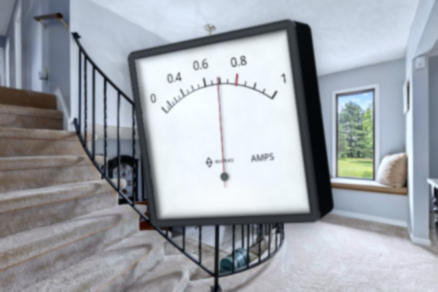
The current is 0.7 A
